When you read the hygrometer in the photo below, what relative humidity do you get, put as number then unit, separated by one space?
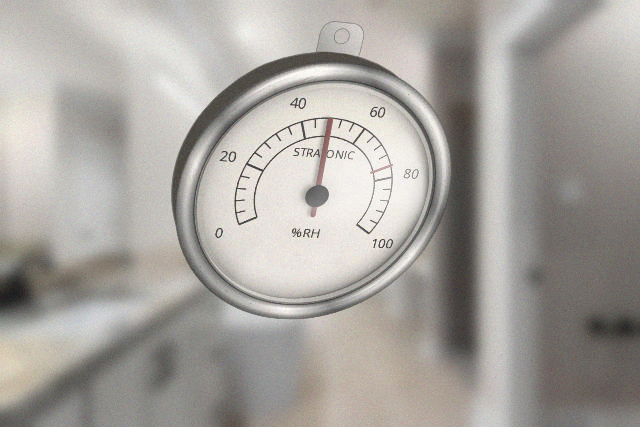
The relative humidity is 48 %
